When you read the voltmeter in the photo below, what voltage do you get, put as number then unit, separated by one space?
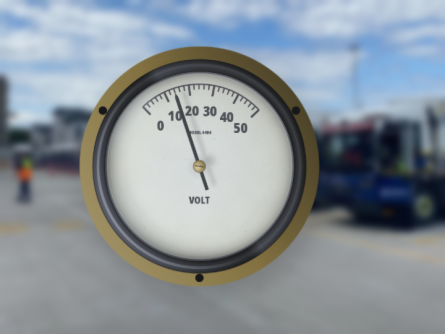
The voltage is 14 V
